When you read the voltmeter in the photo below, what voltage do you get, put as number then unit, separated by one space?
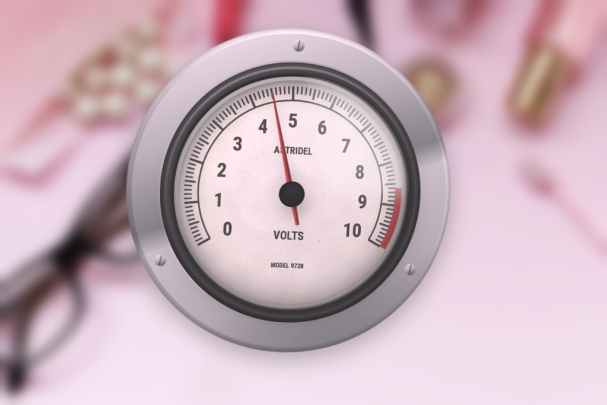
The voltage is 4.5 V
